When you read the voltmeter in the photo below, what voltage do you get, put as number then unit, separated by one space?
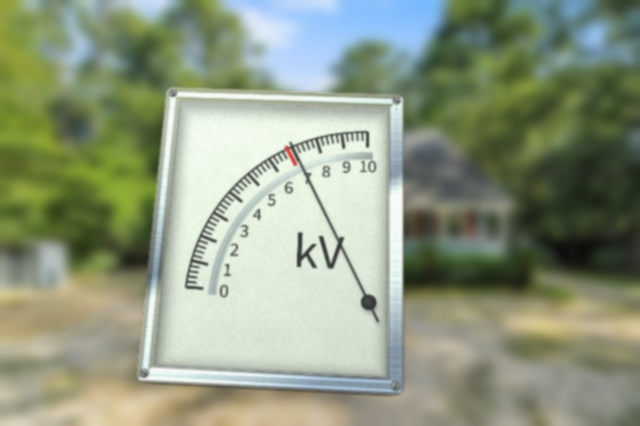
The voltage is 7 kV
